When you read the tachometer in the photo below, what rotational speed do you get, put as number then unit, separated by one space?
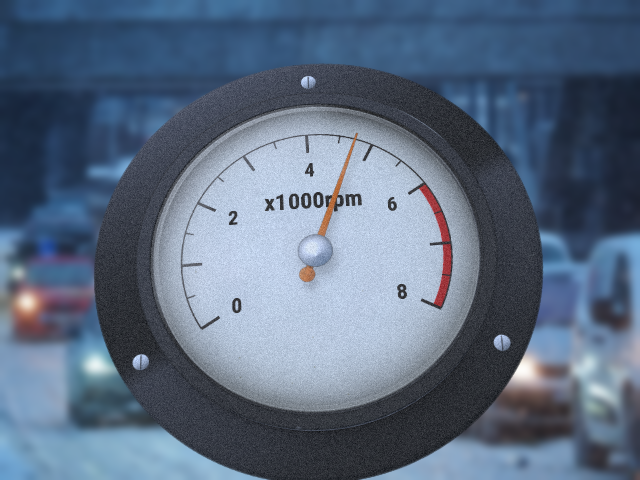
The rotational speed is 4750 rpm
